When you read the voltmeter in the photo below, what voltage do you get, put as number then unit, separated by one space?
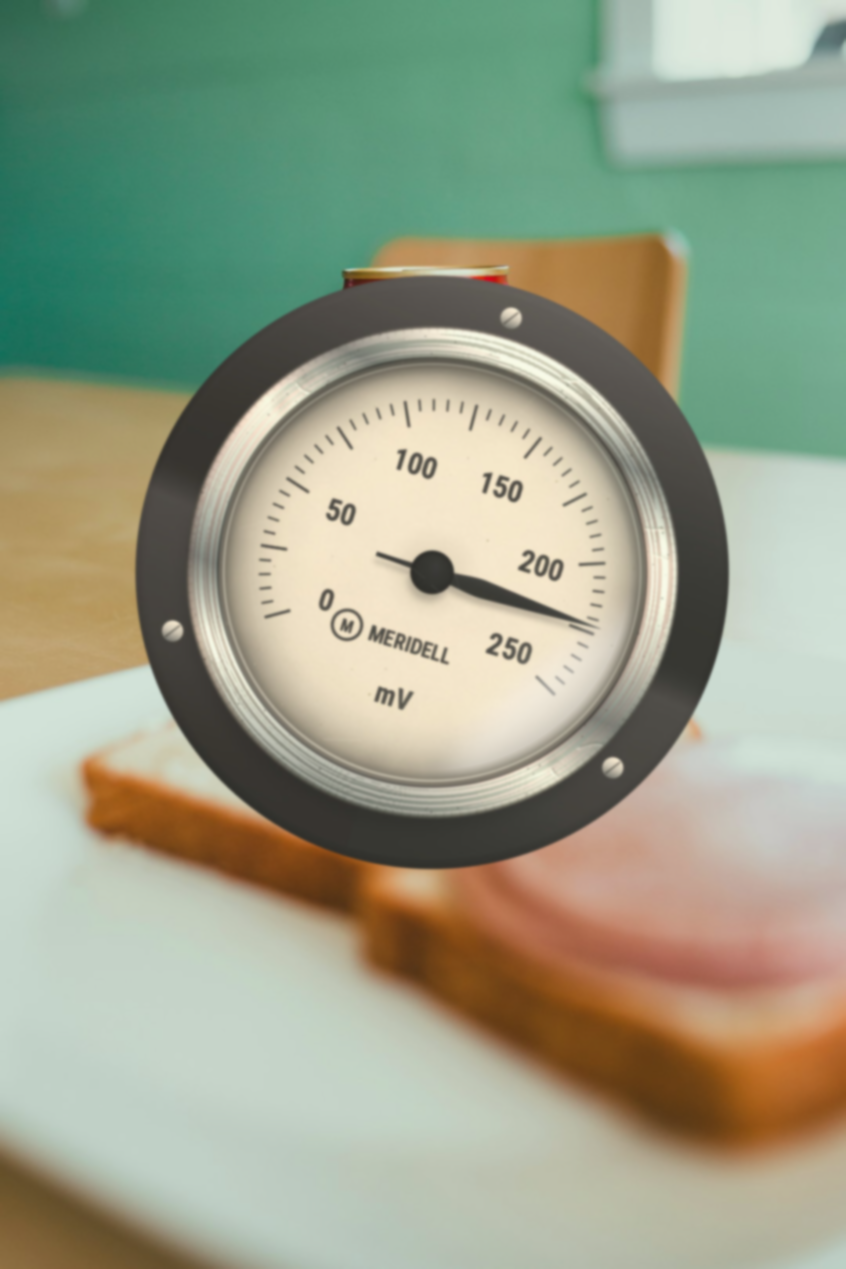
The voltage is 222.5 mV
